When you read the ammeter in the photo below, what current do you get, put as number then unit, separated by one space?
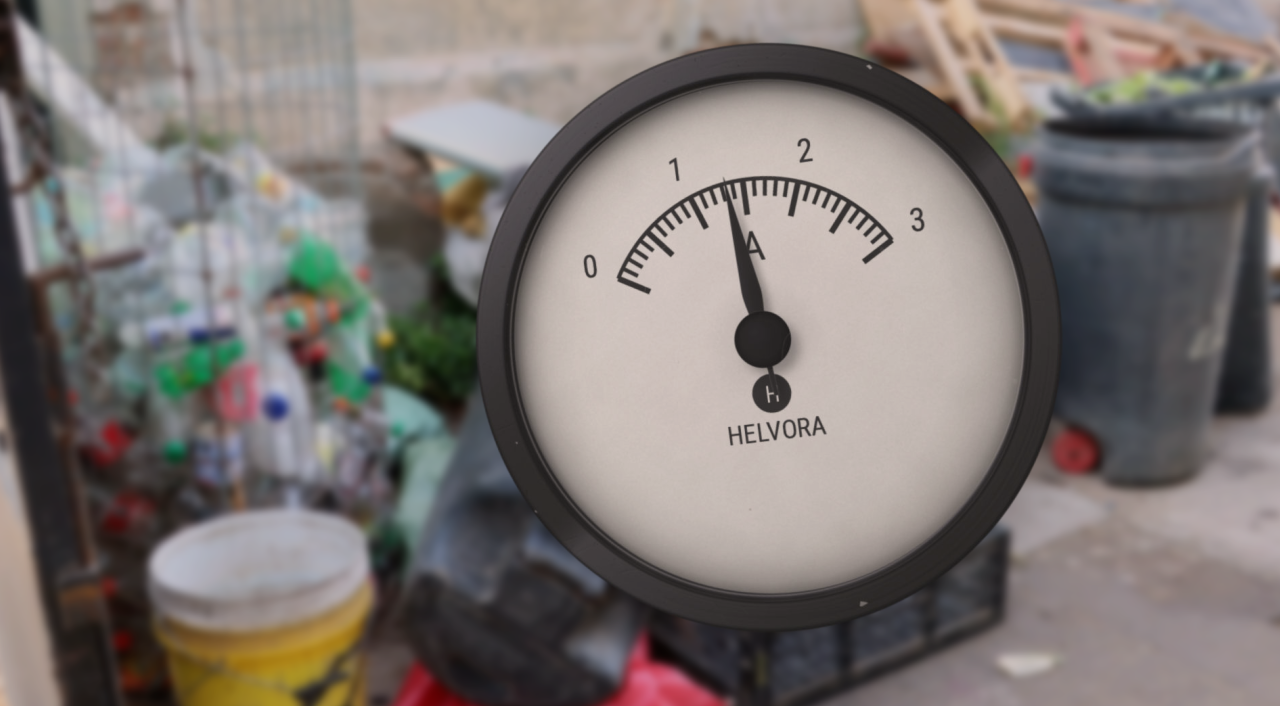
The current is 1.35 A
